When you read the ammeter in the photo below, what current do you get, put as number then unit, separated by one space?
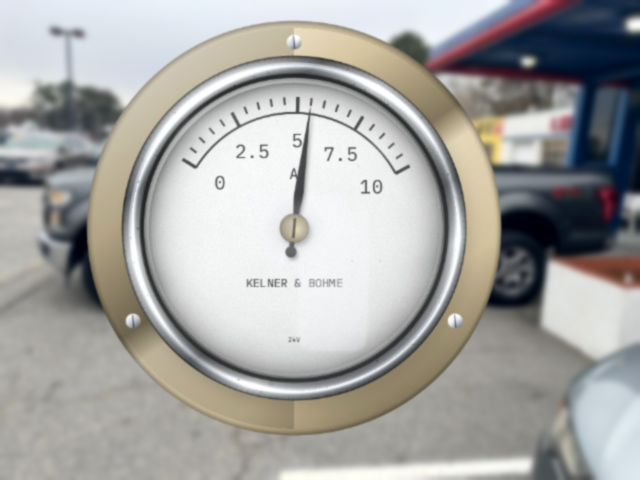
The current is 5.5 A
